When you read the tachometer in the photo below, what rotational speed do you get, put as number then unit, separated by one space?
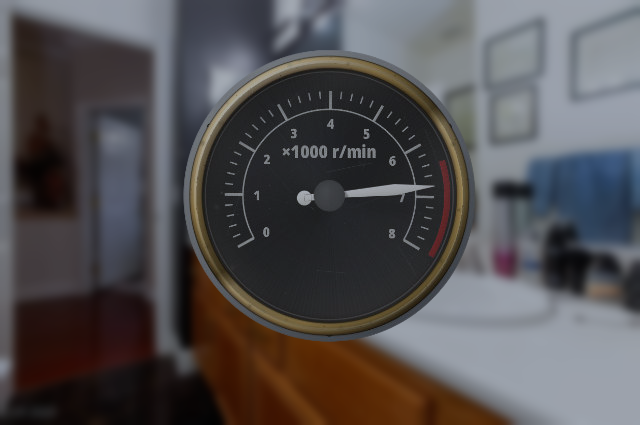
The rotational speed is 6800 rpm
